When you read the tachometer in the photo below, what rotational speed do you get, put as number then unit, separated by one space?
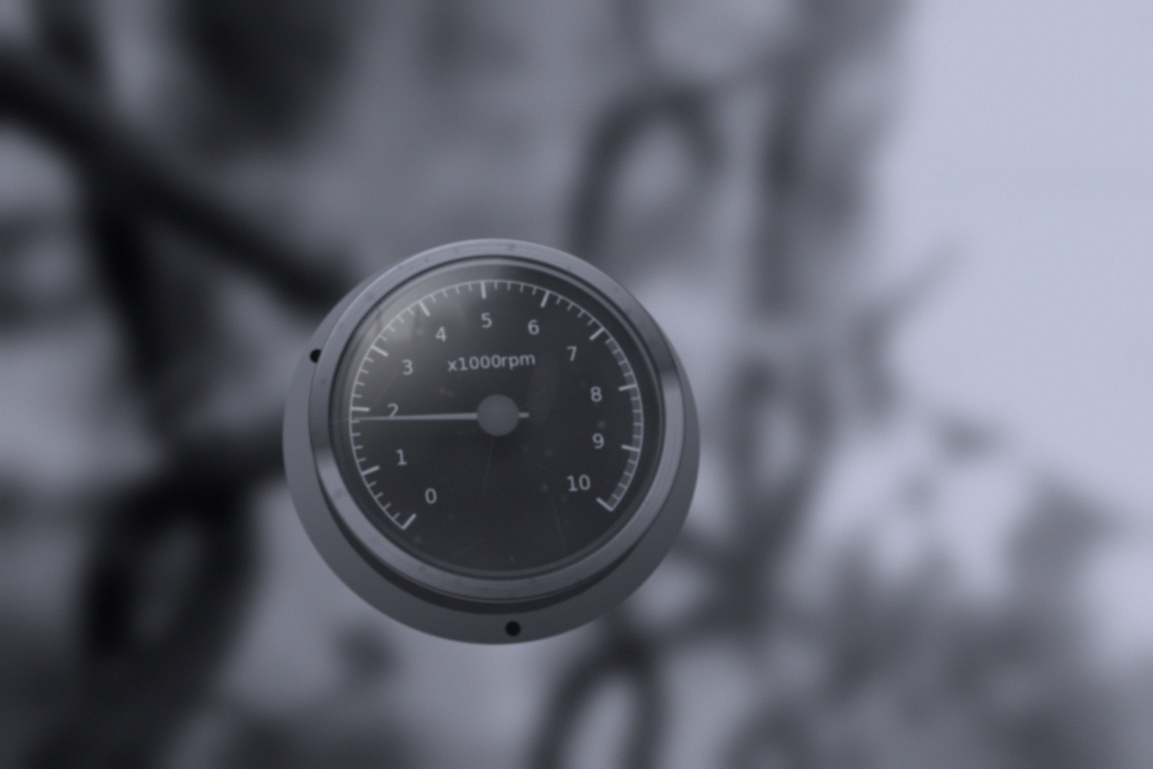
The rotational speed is 1800 rpm
